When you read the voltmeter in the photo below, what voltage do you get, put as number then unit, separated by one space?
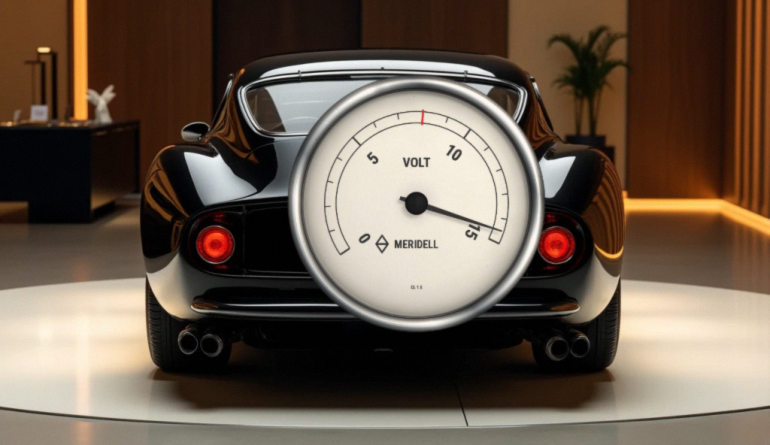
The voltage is 14.5 V
